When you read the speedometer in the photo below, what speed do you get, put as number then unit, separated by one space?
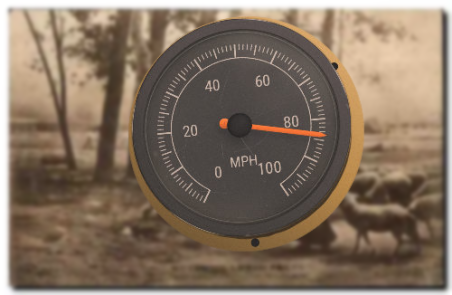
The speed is 84 mph
